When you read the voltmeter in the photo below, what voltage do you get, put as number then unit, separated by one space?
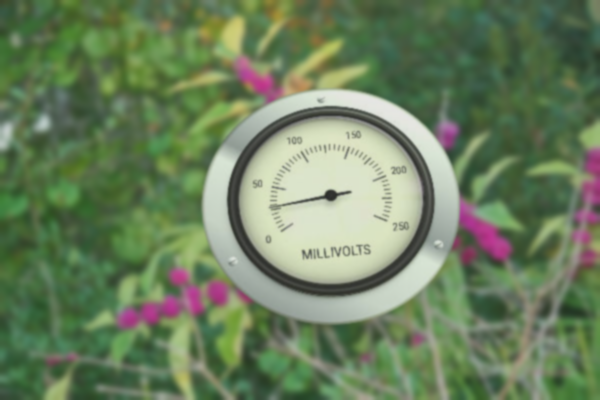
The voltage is 25 mV
